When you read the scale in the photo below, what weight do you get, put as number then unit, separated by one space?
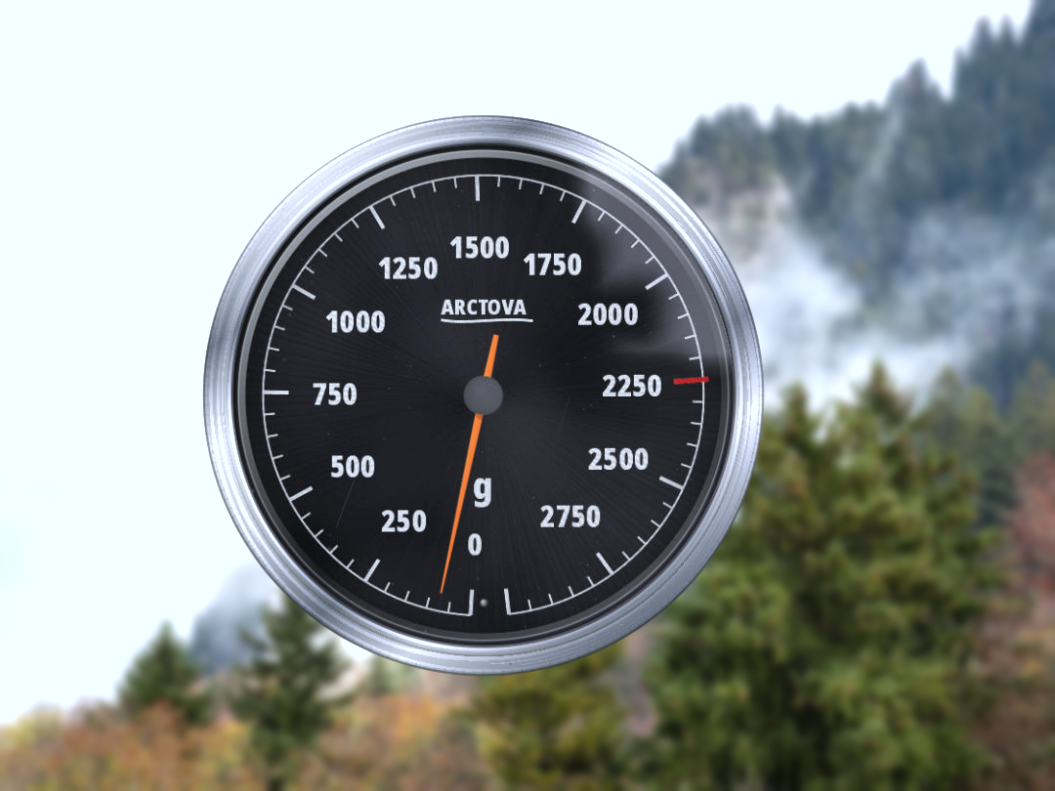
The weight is 75 g
